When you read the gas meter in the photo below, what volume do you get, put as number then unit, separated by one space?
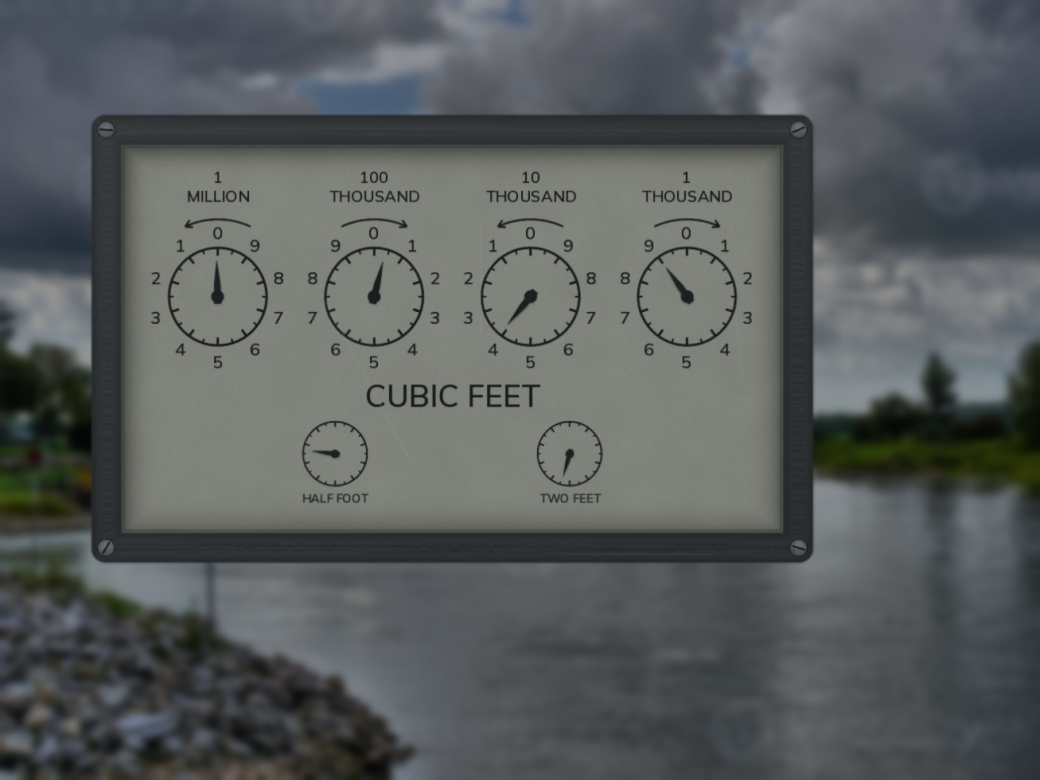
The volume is 3900 ft³
